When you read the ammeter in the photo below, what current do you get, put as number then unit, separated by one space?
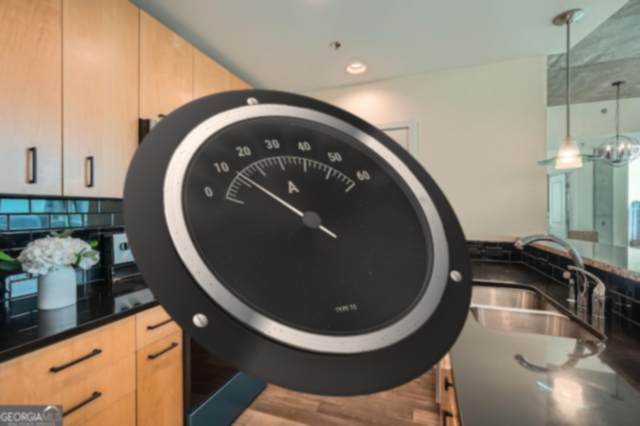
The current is 10 A
